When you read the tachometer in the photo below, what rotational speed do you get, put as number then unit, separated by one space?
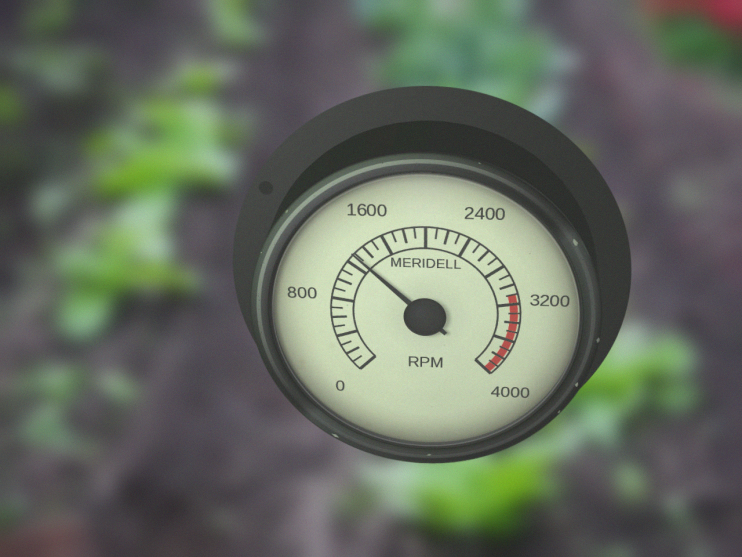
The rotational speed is 1300 rpm
